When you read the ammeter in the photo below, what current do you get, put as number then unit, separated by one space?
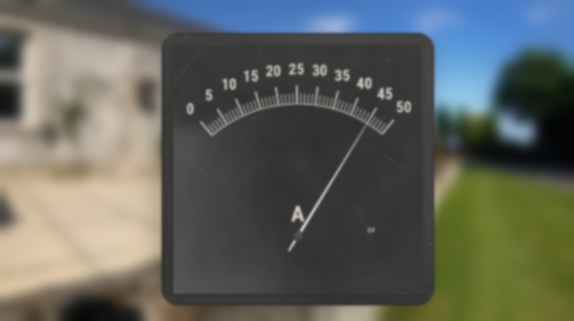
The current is 45 A
